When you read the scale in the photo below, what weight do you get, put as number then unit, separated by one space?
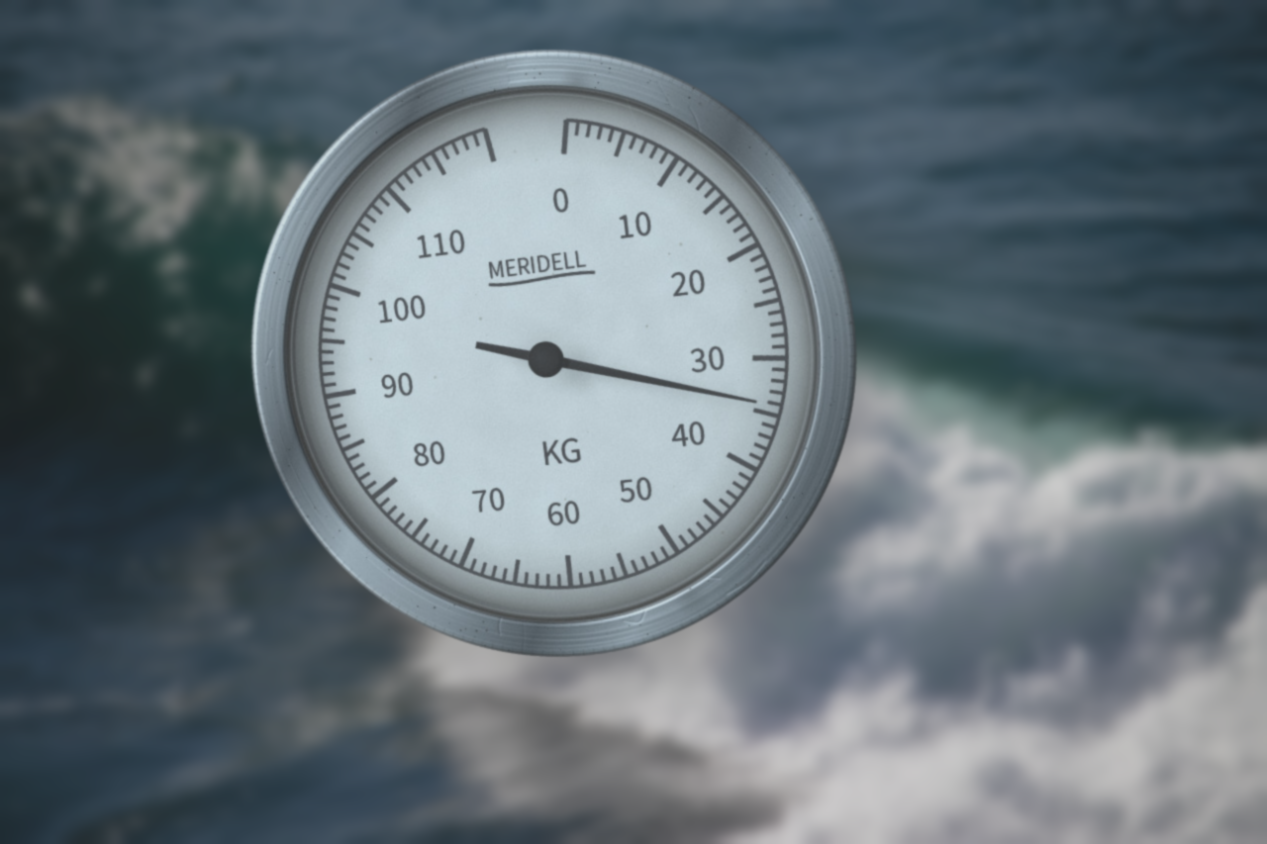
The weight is 34 kg
